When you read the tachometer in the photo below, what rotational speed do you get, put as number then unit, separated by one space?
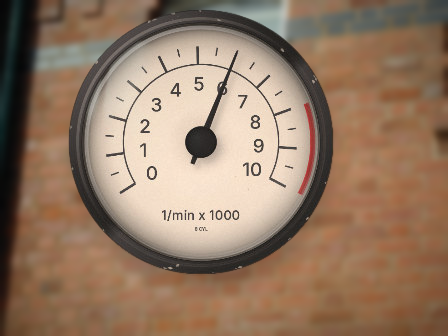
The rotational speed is 6000 rpm
